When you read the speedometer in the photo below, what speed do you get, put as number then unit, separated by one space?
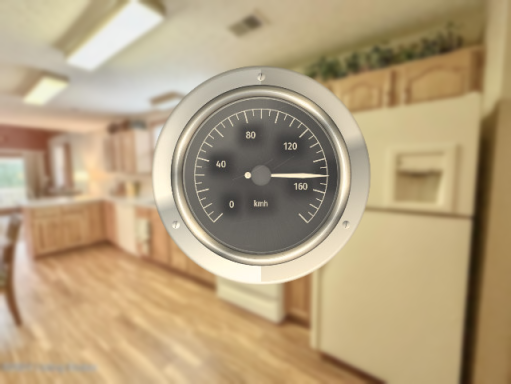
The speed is 150 km/h
